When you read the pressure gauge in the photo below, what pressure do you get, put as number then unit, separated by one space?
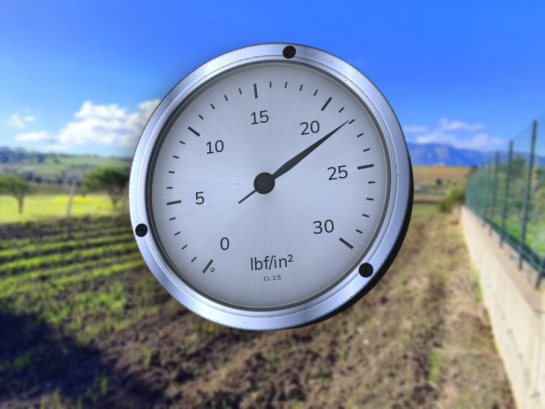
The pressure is 22 psi
